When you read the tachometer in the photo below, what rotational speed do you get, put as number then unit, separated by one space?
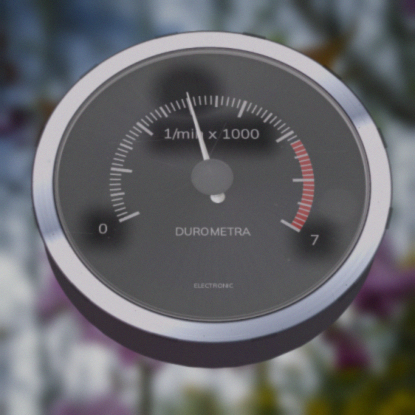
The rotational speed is 3000 rpm
